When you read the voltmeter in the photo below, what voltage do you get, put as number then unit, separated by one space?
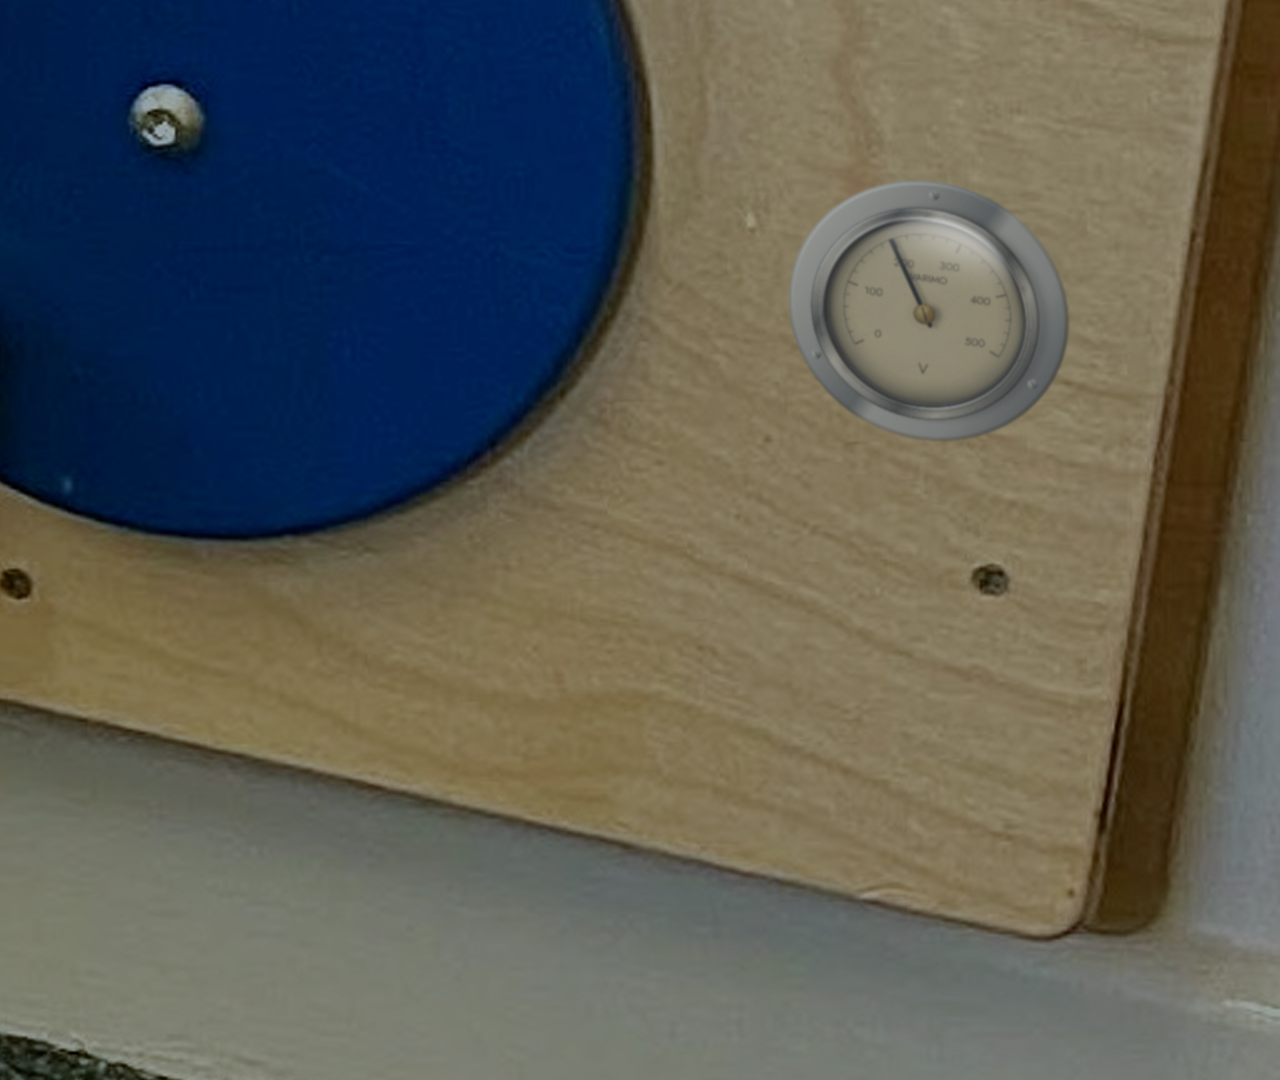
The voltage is 200 V
